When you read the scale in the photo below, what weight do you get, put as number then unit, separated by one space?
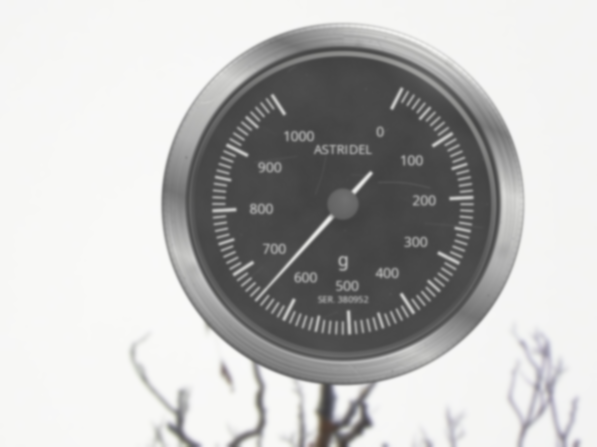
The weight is 650 g
